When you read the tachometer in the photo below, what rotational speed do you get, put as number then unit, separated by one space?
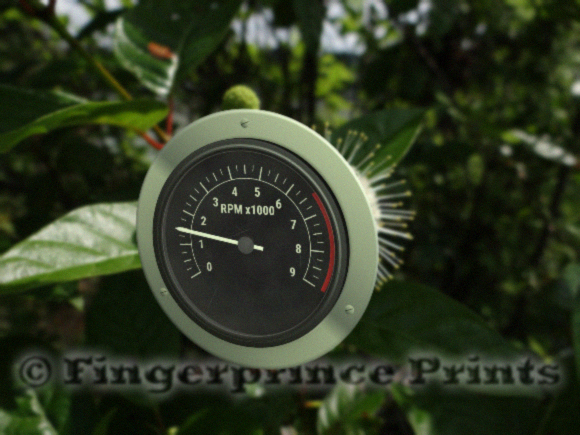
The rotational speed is 1500 rpm
